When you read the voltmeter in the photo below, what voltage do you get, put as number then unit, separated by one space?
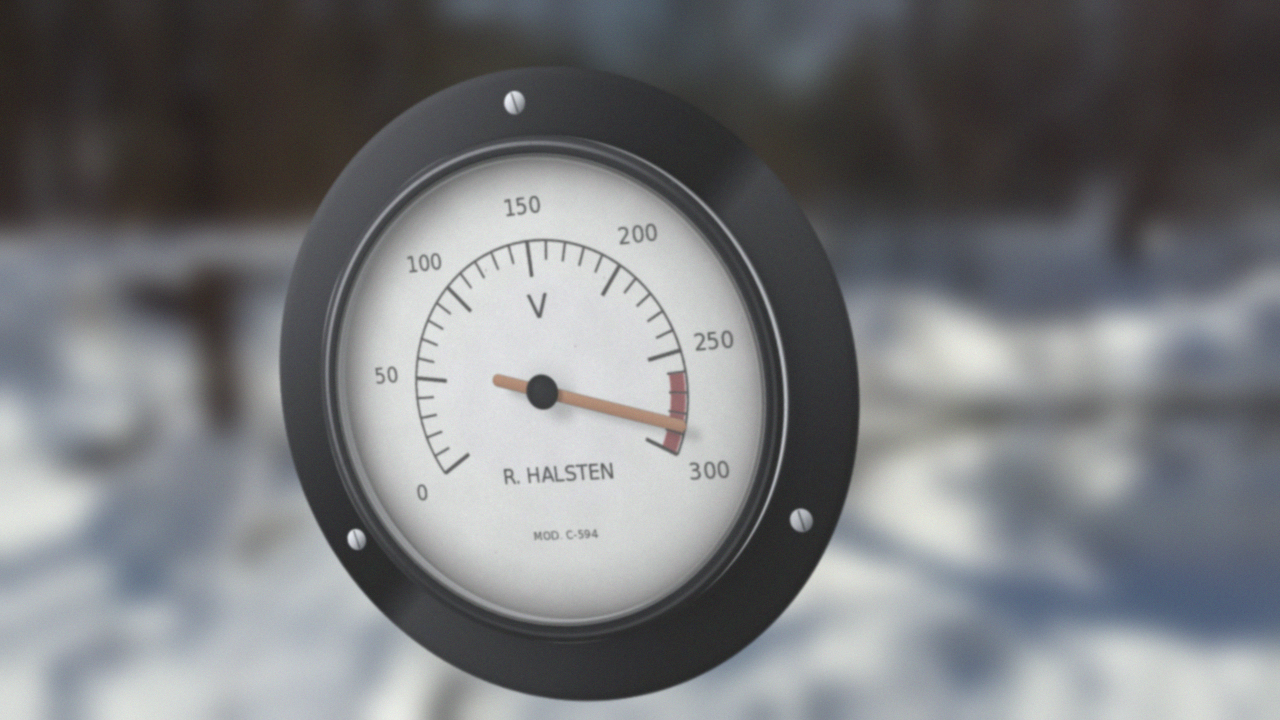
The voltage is 285 V
